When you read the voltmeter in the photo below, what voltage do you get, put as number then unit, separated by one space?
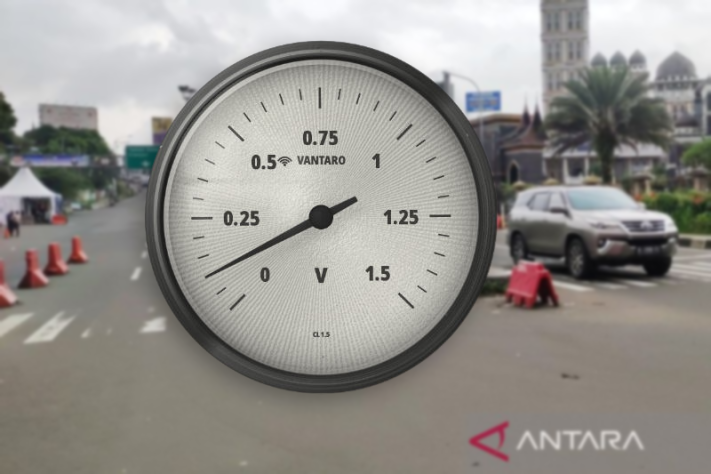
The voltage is 0.1 V
